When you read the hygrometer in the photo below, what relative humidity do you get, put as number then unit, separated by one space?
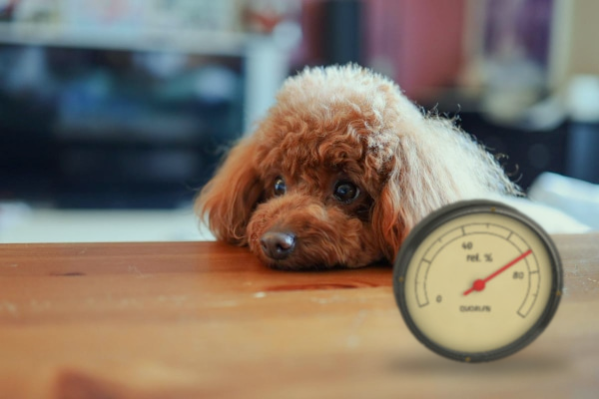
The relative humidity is 70 %
